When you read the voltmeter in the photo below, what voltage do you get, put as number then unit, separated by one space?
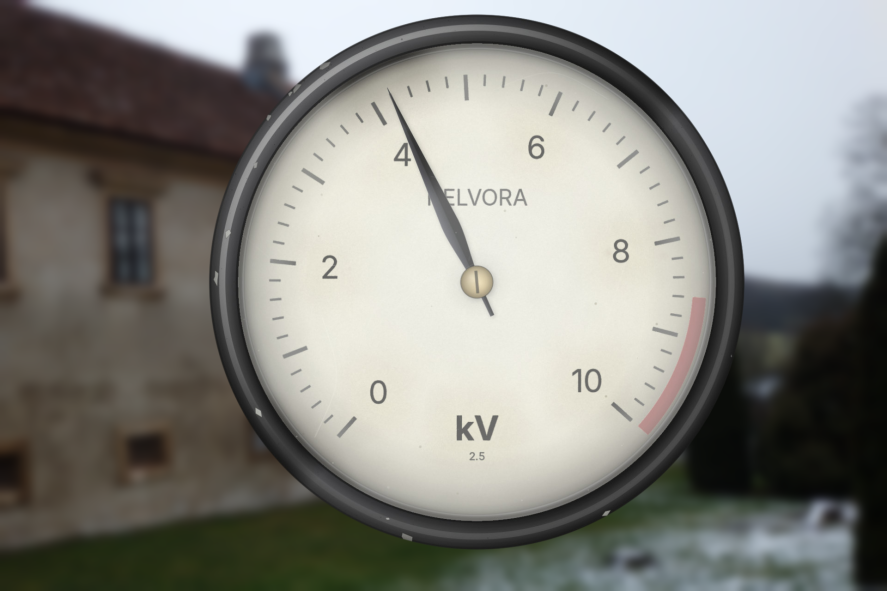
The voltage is 4.2 kV
